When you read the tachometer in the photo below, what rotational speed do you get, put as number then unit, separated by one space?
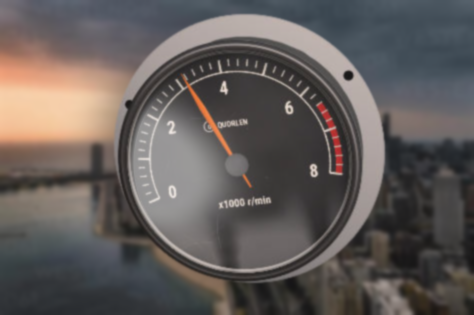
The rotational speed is 3200 rpm
